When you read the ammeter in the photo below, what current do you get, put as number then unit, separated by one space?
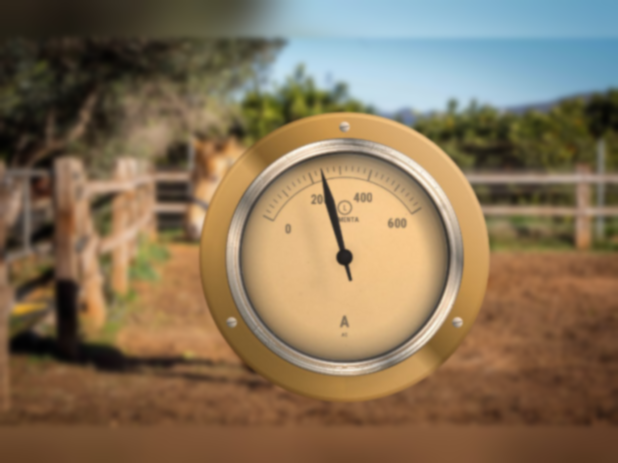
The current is 240 A
